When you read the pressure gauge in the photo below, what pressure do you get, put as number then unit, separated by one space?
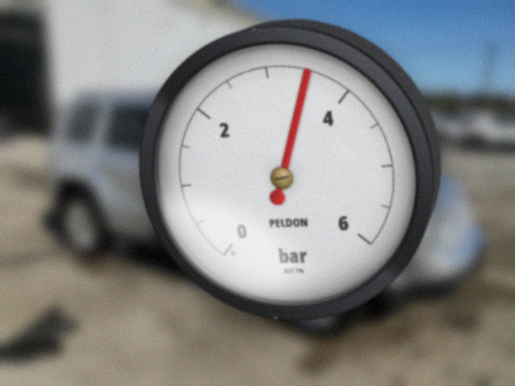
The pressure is 3.5 bar
